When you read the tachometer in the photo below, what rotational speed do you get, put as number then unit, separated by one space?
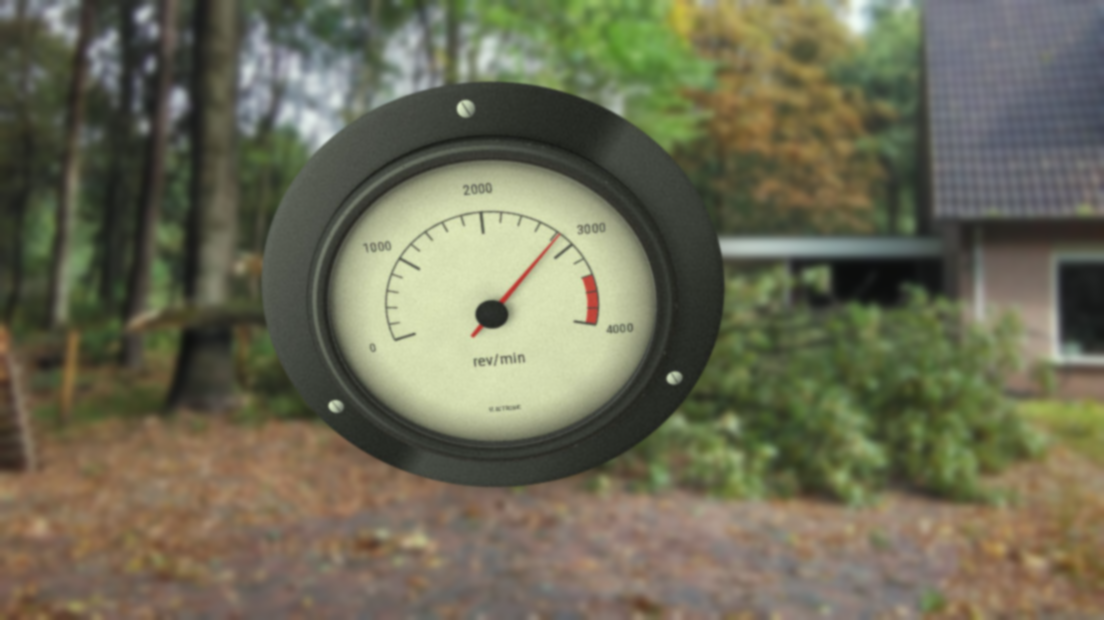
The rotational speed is 2800 rpm
